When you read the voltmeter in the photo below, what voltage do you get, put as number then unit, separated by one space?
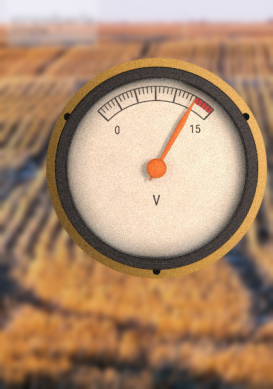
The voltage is 12.5 V
